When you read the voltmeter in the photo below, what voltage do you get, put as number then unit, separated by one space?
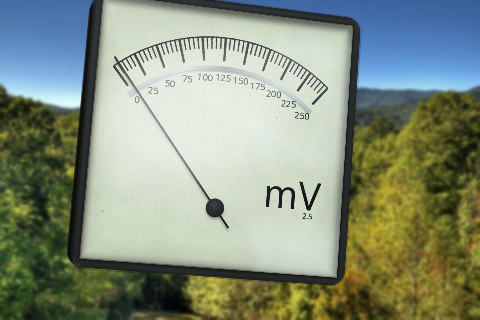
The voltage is 5 mV
